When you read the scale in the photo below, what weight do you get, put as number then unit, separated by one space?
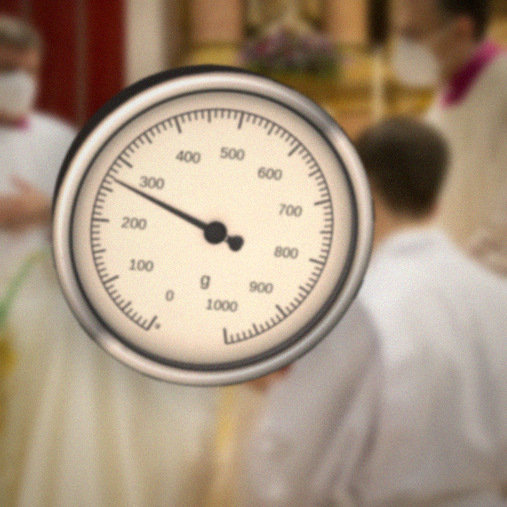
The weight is 270 g
